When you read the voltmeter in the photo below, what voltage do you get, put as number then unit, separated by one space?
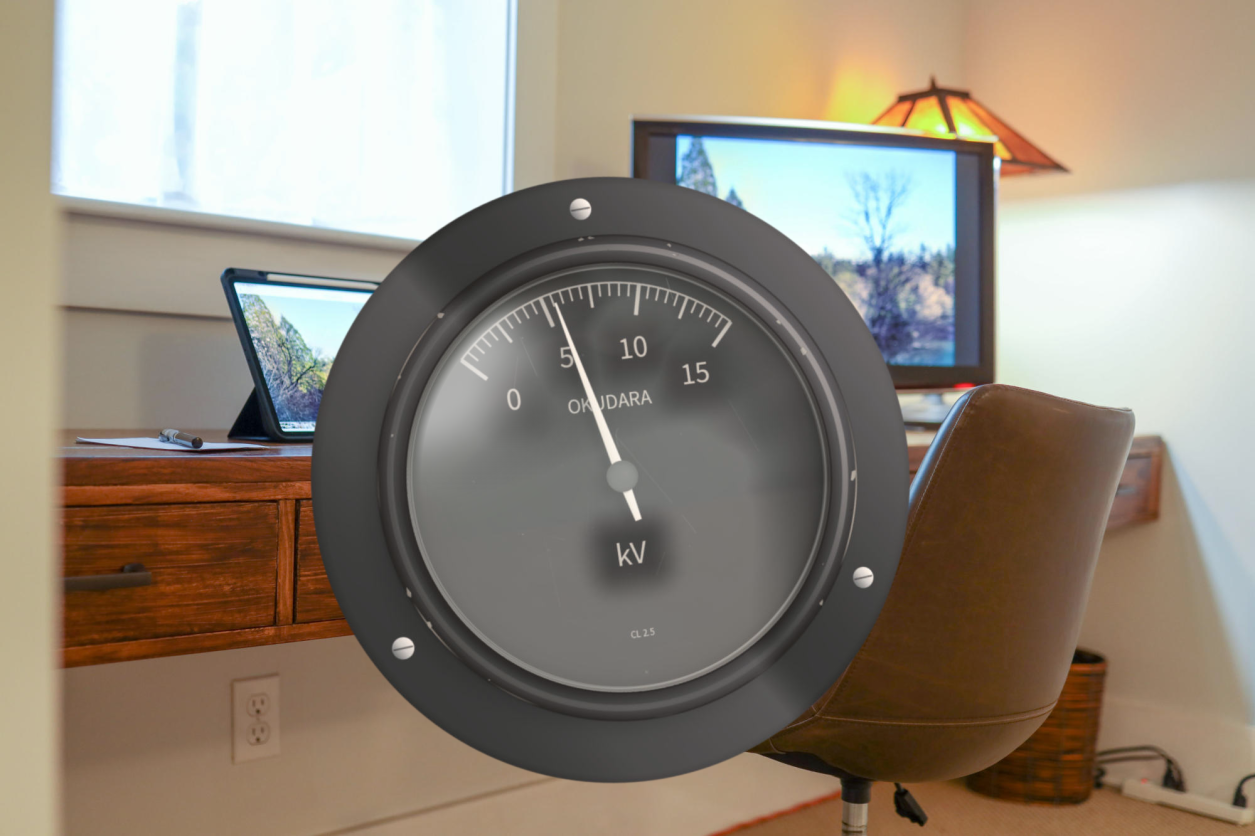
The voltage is 5.5 kV
